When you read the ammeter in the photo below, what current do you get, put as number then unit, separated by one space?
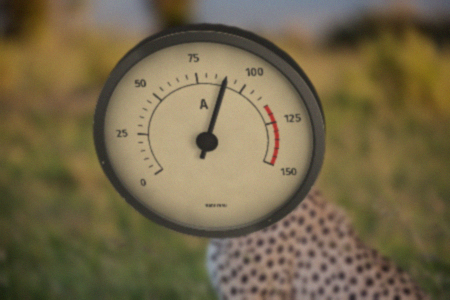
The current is 90 A
